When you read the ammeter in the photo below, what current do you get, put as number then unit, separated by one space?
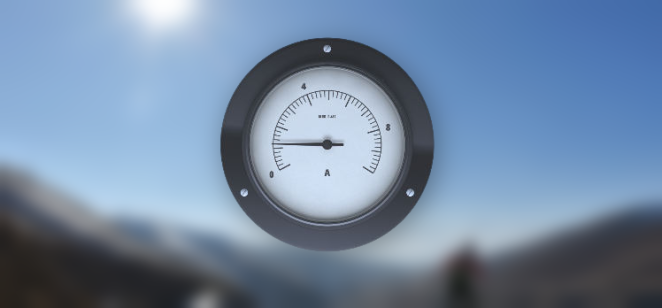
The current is 1.2 A
